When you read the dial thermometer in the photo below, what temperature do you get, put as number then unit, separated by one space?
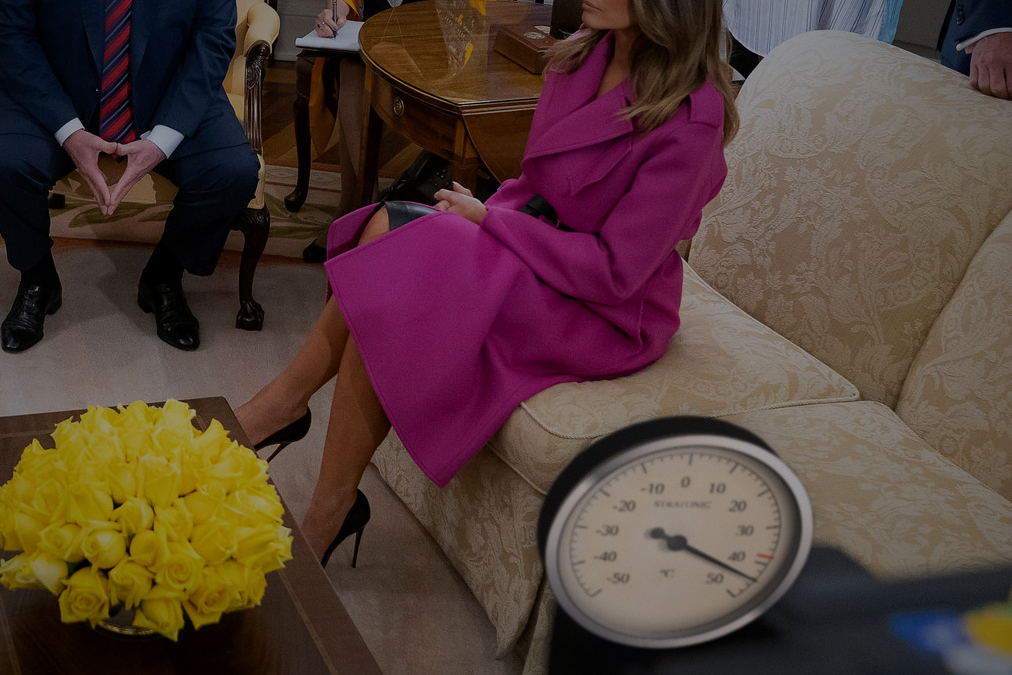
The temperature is 44 °C
